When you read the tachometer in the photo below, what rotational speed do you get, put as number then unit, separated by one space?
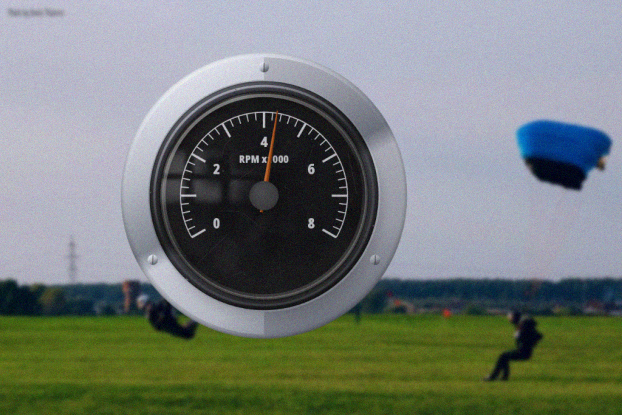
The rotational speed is 4300 rpm
